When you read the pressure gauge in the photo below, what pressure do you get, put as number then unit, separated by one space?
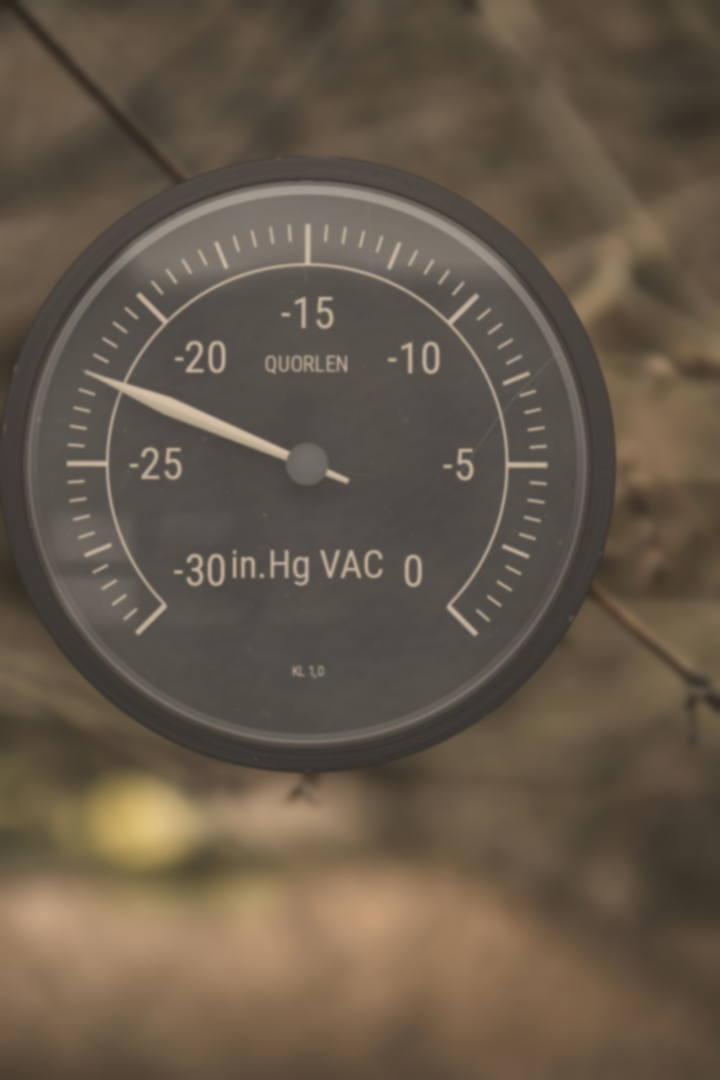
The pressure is -22.5 inHg
